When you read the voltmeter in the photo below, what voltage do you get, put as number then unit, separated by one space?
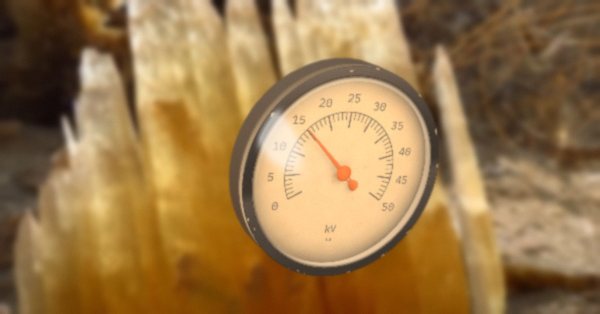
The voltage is 15 kV
